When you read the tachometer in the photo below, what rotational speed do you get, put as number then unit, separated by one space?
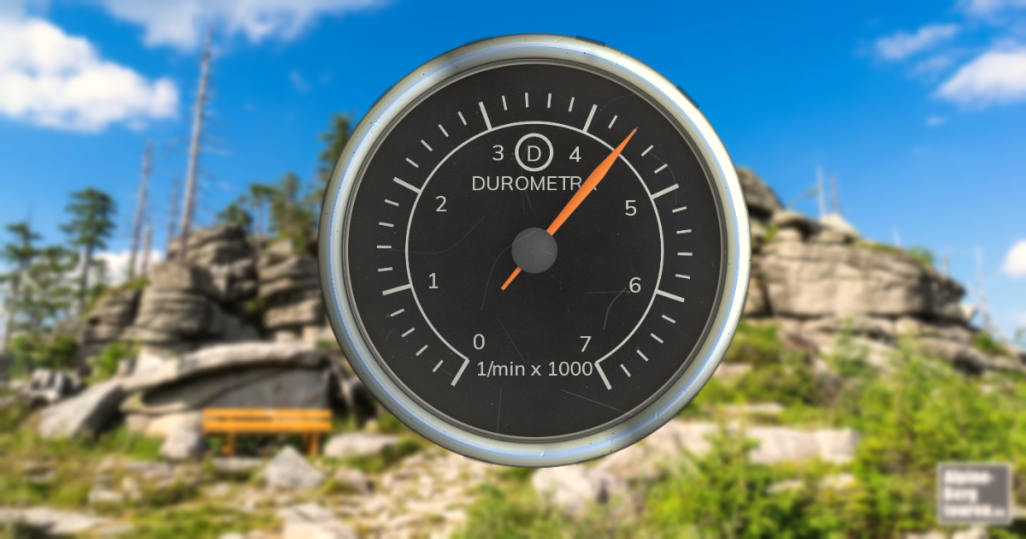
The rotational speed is 4400 rpm
